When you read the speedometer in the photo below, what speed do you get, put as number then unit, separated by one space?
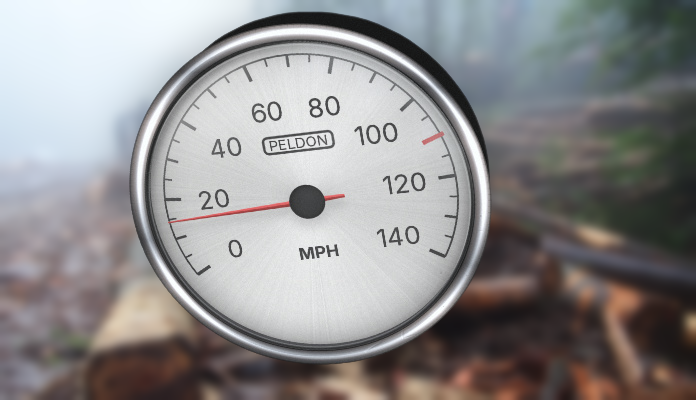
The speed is 15 mph
